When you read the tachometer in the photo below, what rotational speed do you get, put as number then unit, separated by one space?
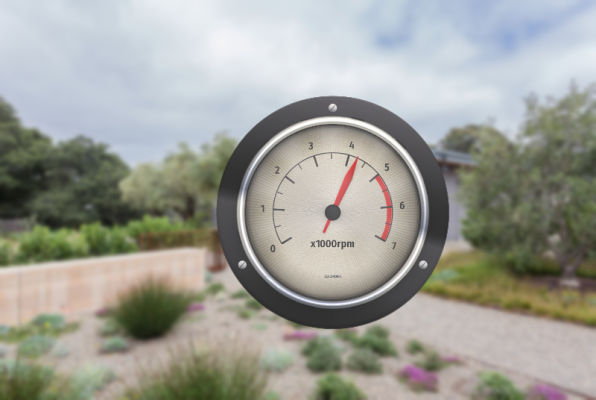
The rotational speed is 4250 rpm
